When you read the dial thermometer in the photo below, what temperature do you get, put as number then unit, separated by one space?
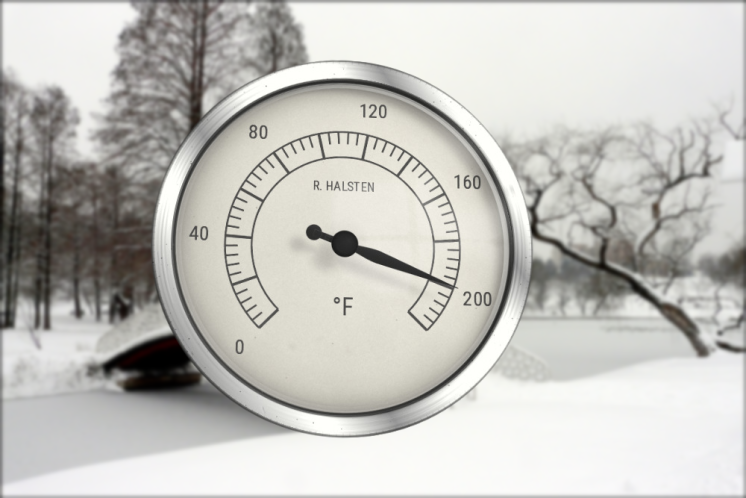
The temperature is 200 °F
